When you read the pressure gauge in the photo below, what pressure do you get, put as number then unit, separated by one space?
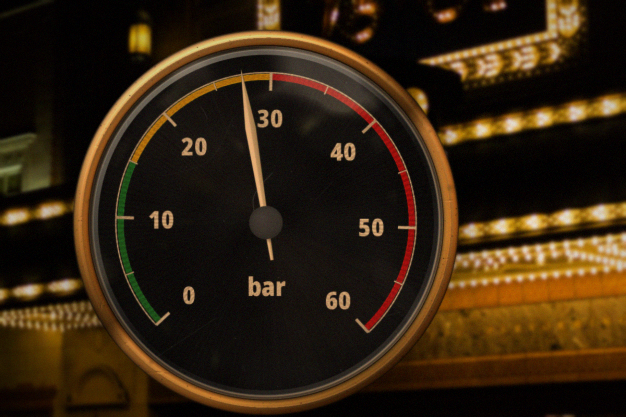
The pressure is 27.5 bar
